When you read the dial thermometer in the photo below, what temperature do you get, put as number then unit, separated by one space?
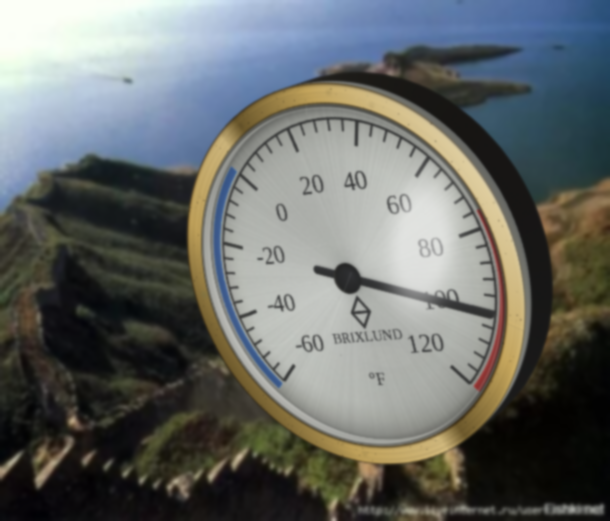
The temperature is 100 °F
